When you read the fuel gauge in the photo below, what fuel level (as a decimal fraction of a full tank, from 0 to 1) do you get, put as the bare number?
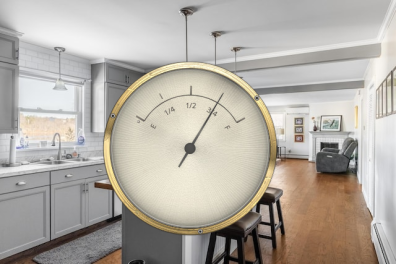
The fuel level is 0.75
